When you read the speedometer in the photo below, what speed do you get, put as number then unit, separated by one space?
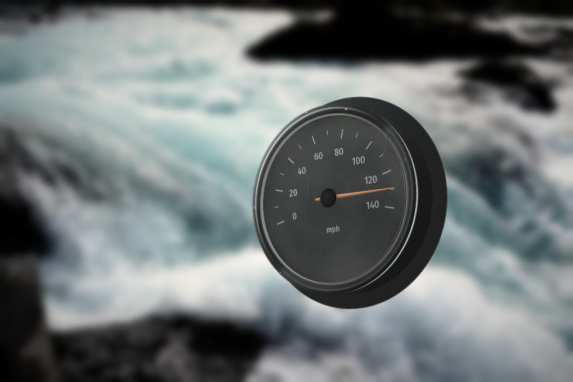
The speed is 130 mph
